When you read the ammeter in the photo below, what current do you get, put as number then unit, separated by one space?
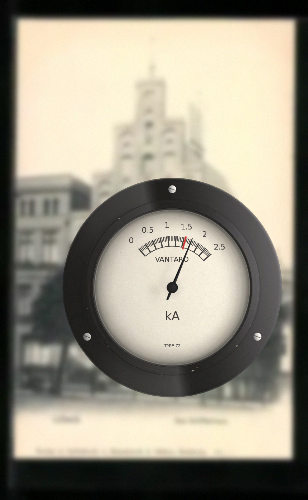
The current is 1.75 kA
